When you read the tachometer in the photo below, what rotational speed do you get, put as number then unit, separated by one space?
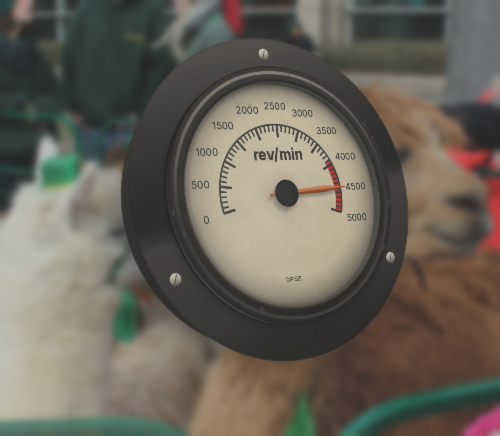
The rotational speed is 4500 rpm
